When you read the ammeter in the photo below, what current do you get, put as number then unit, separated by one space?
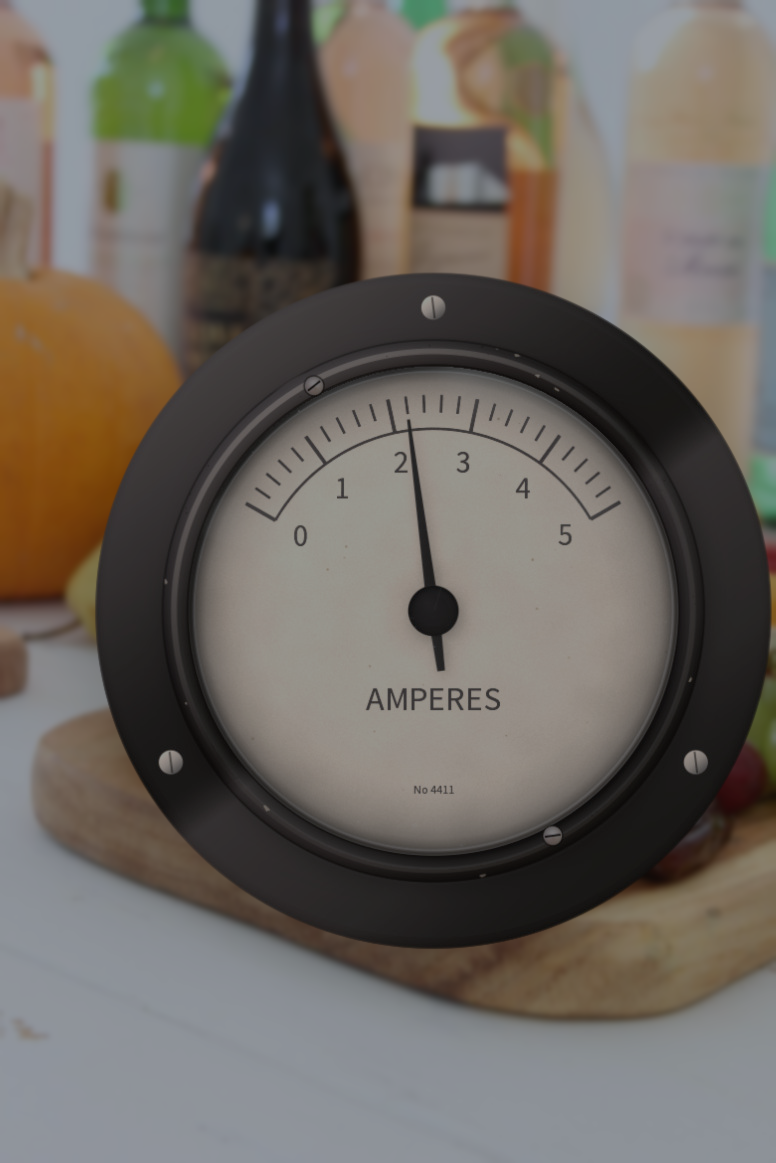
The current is 2.2 A
